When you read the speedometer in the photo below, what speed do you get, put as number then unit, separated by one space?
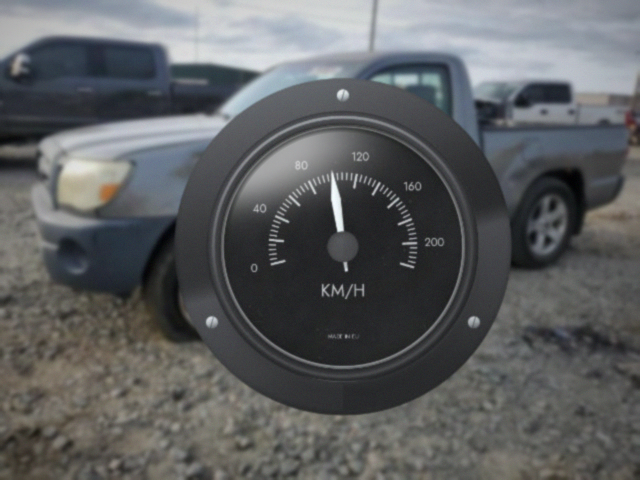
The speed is 100 km/h
